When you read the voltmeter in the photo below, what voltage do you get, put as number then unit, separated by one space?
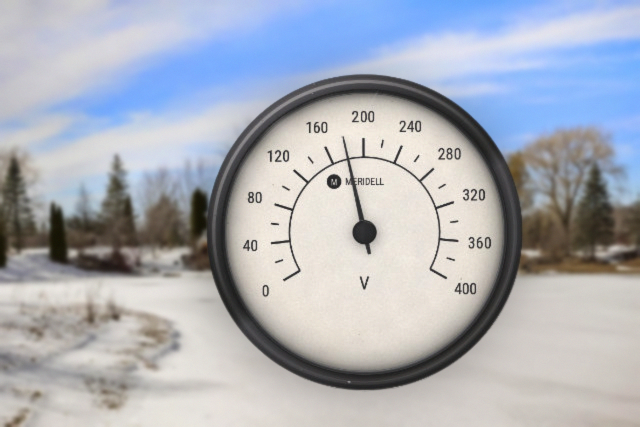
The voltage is 180 V
